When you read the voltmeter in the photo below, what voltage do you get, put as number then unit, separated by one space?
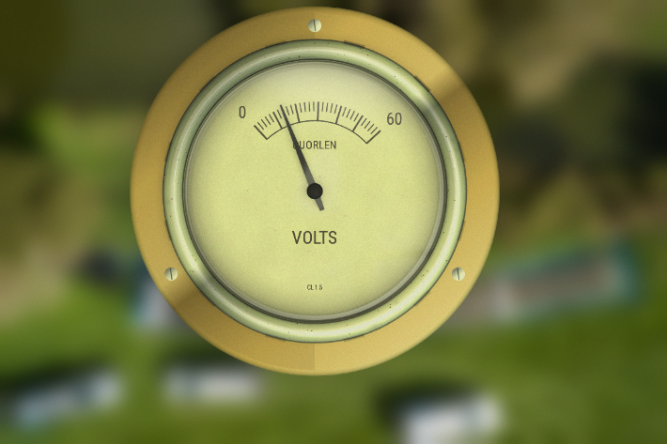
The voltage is 14 V
